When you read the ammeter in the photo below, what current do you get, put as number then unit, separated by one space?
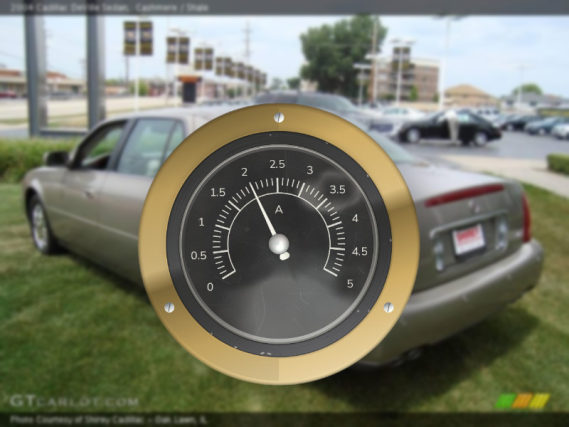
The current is 2 A
